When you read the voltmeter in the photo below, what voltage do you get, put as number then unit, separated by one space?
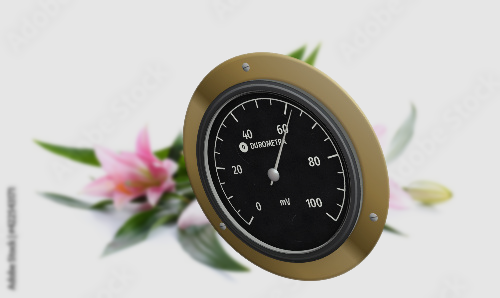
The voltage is 62.5 mV
